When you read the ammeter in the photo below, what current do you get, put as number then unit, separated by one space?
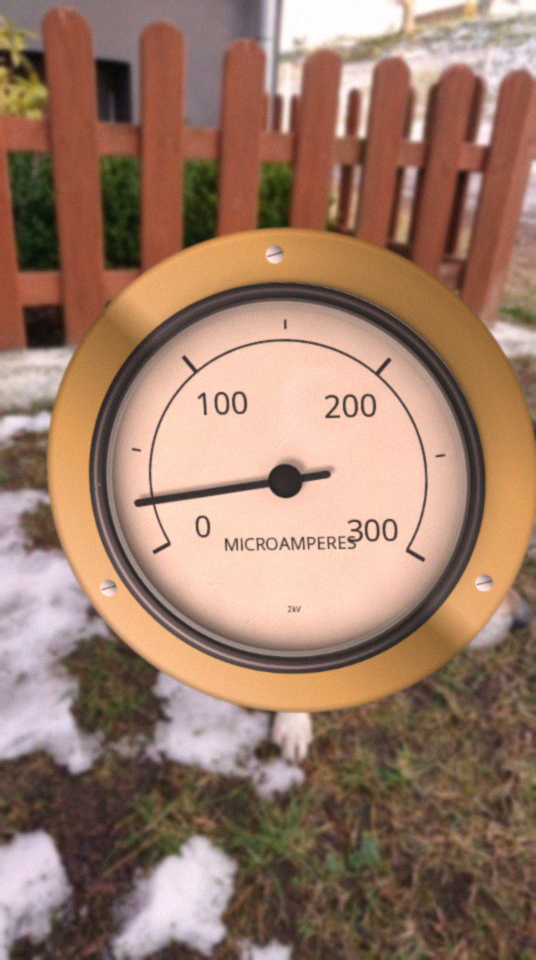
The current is 25 µA
